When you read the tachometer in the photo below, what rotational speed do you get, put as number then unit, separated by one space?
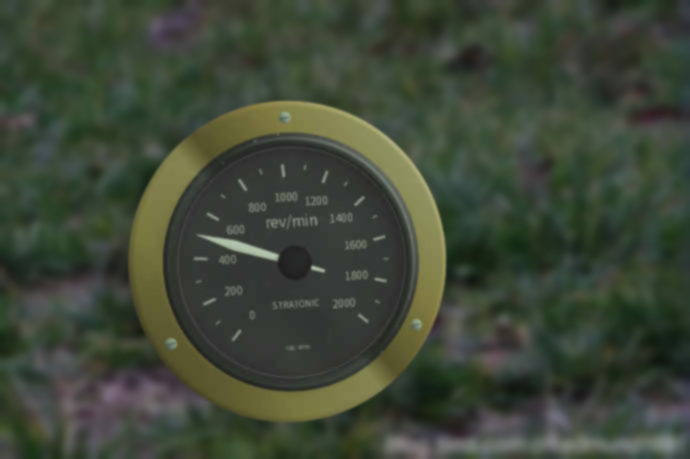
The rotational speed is 500 rpm
